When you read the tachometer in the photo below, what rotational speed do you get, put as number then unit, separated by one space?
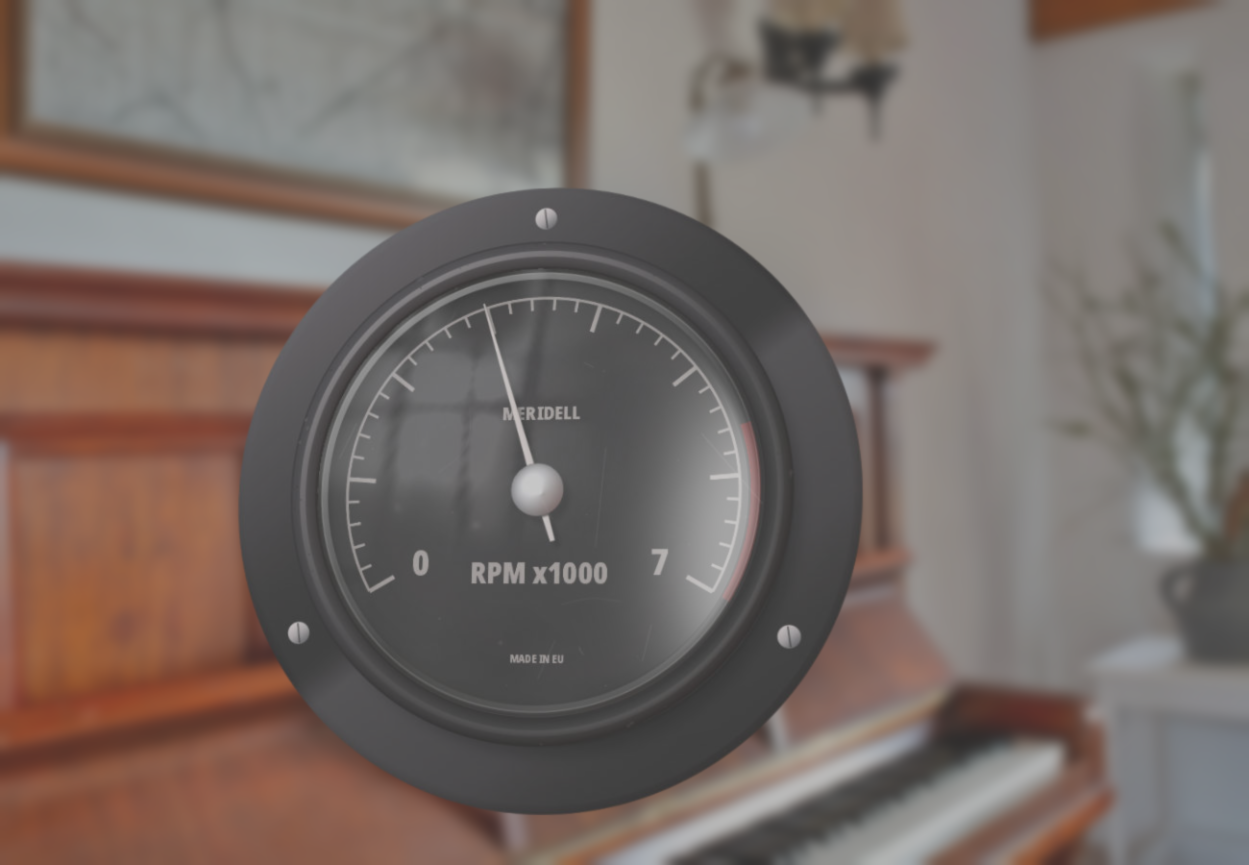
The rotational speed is 3000 rpm
